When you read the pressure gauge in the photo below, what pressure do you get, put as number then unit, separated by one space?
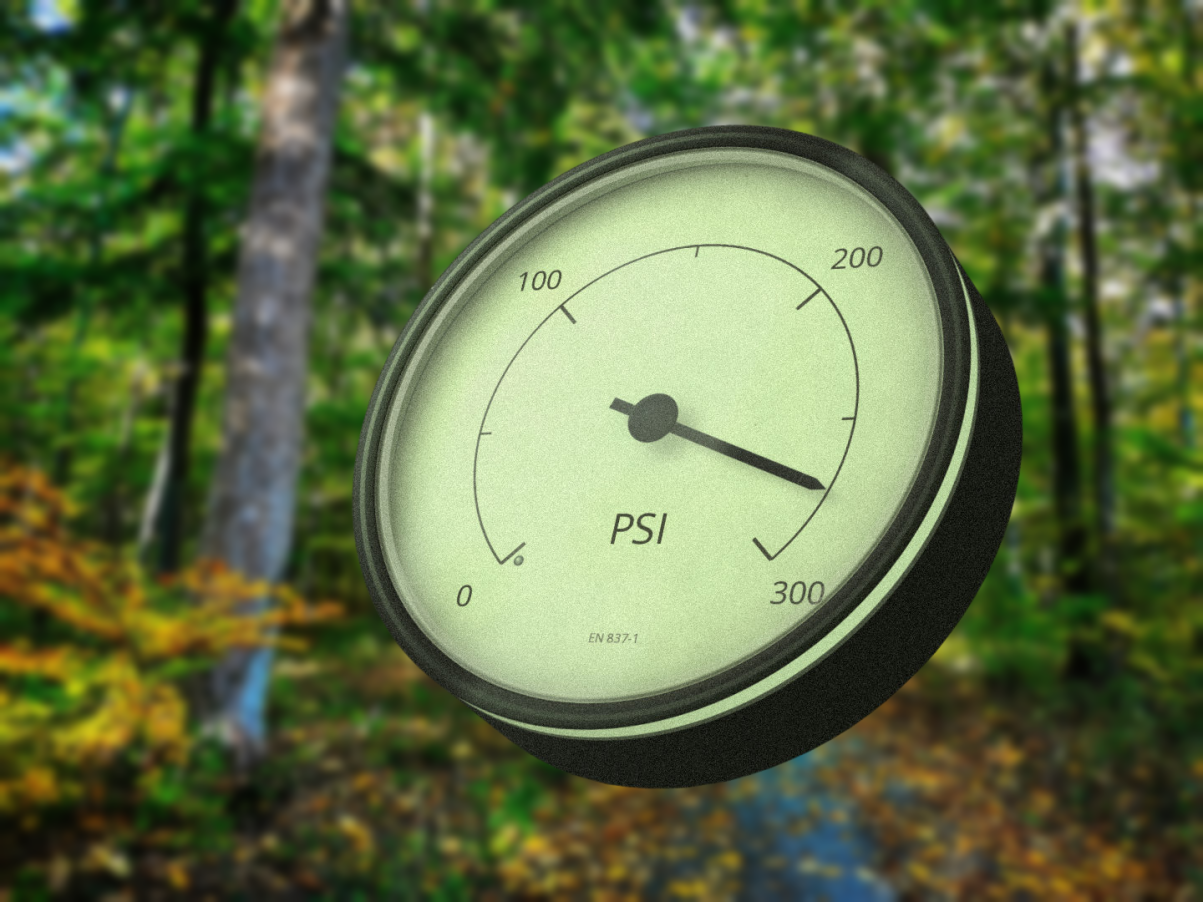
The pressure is 275 psi
